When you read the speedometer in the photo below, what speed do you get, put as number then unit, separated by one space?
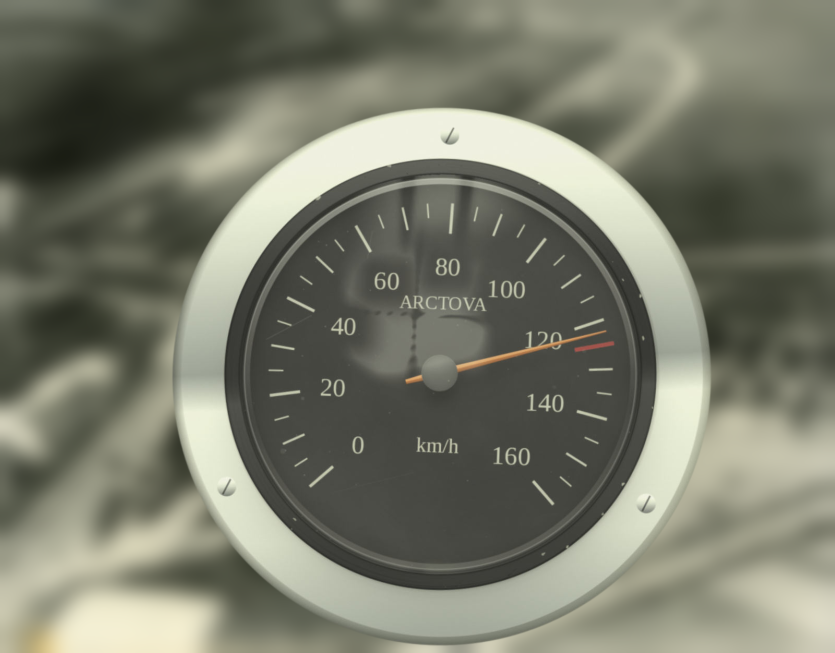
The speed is 122.5 km/h
